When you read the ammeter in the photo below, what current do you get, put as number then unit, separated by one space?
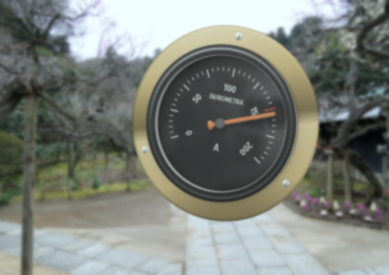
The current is 155 A
